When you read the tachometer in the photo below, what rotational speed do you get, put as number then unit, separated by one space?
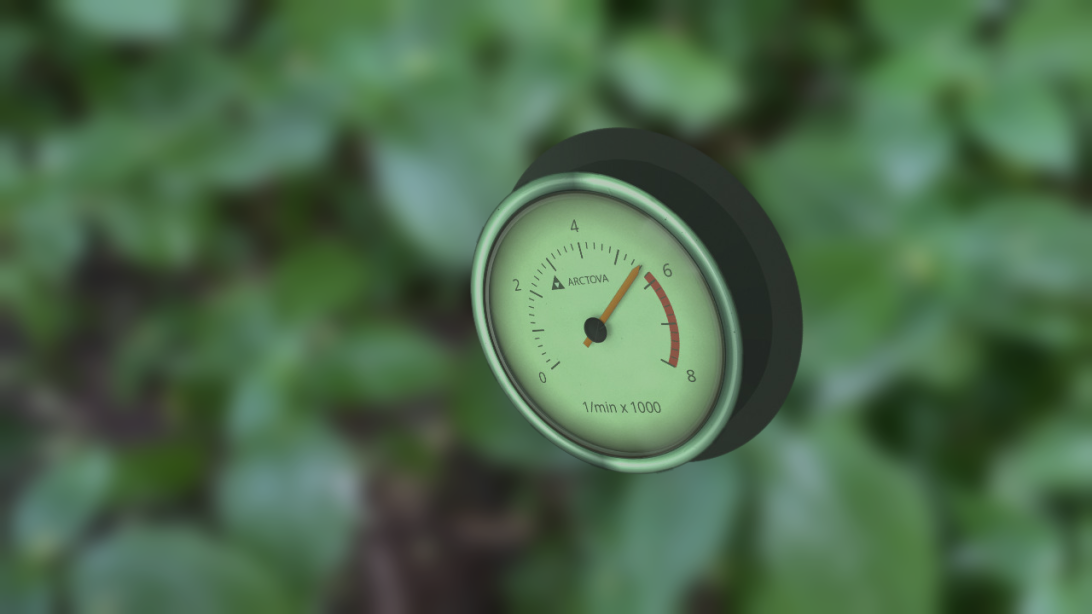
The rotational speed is 5600 rpm
